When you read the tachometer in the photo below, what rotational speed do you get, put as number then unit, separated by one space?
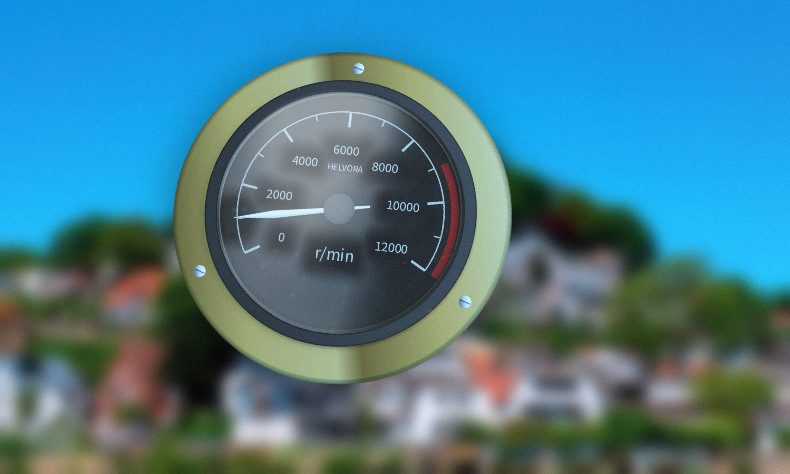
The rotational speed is 1000 rpm
